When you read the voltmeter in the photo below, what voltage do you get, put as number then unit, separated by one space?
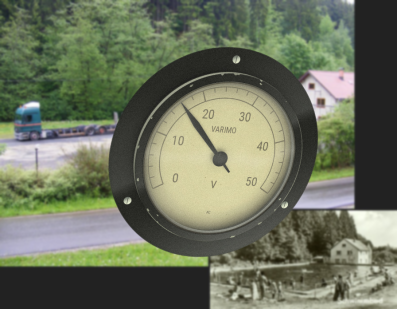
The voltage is 16 V
